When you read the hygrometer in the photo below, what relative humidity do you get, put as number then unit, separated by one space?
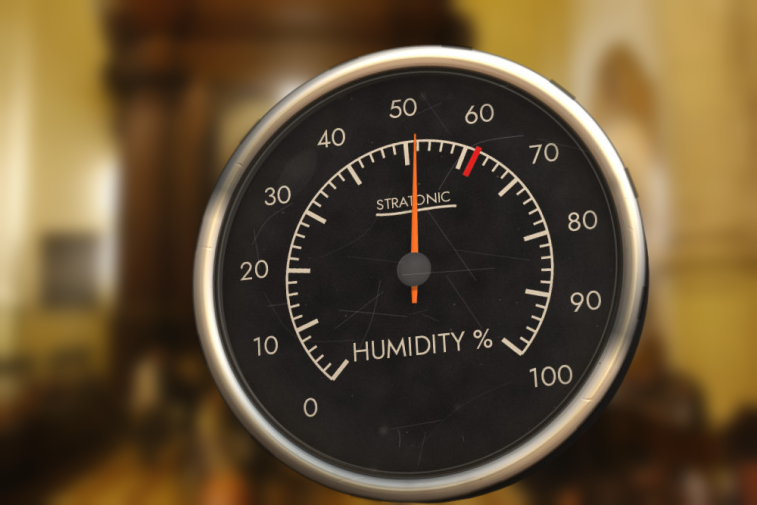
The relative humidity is 52 %
